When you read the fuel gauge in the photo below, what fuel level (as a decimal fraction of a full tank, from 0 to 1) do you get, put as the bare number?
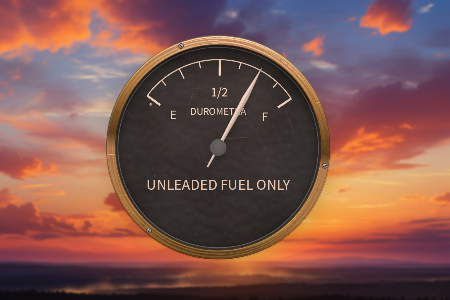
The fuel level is 0.75
